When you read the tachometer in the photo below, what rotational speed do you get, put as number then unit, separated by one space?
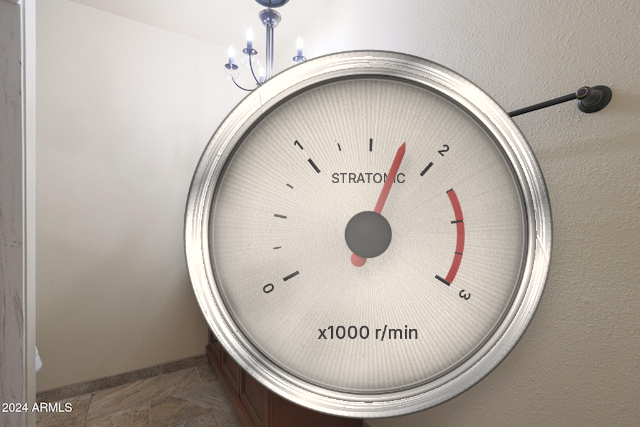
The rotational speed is 1750 rpm
